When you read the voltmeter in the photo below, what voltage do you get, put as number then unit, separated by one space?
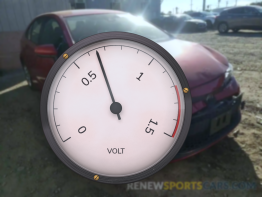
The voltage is 0.65 V
